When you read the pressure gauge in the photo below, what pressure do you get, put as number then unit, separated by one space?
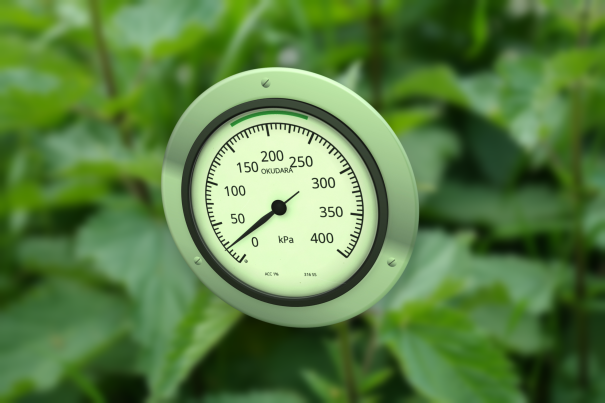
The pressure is 20 kPa
